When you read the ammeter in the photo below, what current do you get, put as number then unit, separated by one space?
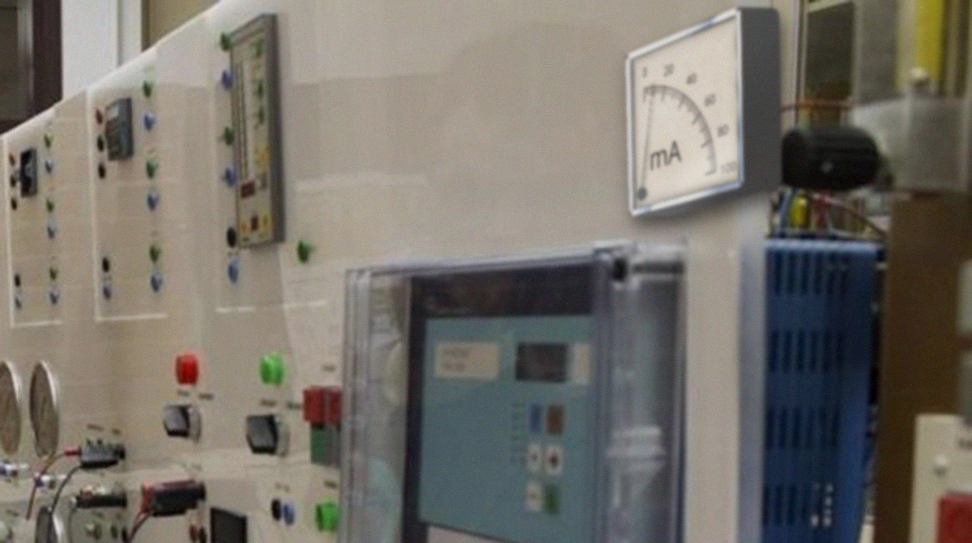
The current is 10 mA
